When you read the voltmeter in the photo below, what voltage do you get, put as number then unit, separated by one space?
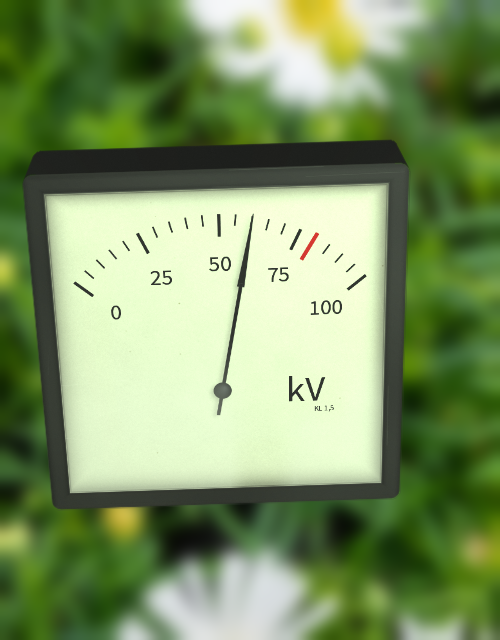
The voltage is 60 kV
